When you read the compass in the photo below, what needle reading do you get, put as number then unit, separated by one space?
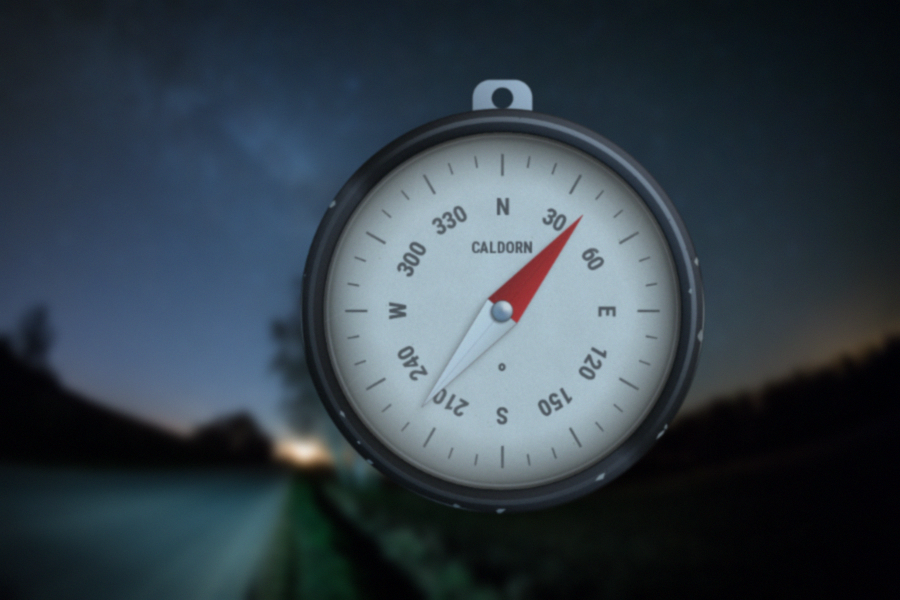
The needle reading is 40 °
